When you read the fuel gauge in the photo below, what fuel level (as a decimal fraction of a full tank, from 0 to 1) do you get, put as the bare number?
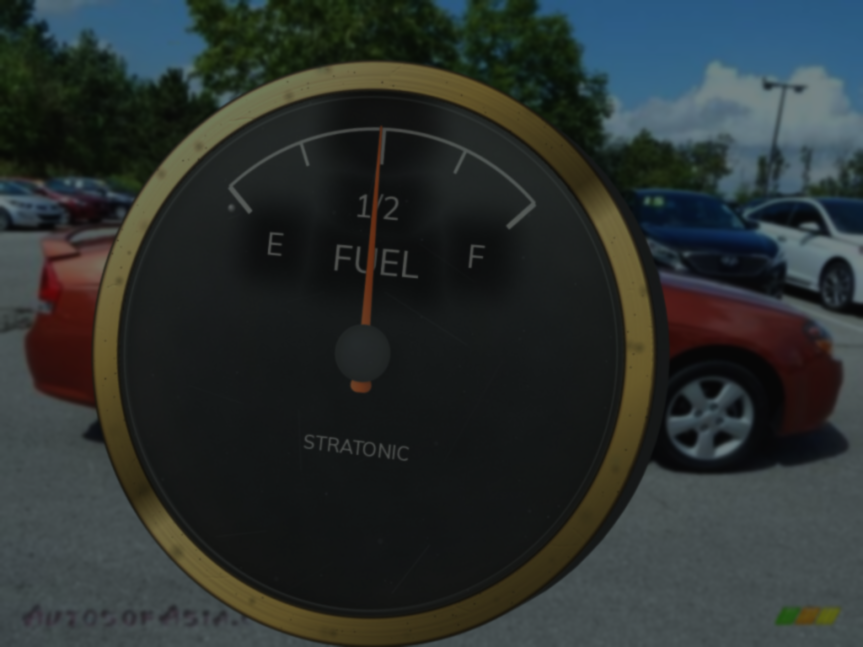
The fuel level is 0.5
